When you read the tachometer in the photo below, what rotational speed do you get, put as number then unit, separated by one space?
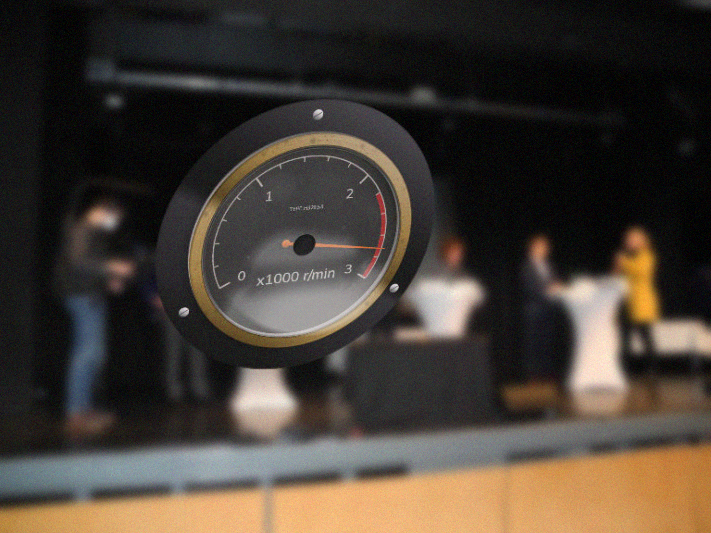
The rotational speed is 2700 rpm
